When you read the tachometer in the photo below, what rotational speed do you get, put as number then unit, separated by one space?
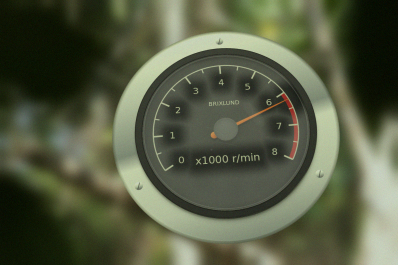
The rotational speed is 6250 rpm
